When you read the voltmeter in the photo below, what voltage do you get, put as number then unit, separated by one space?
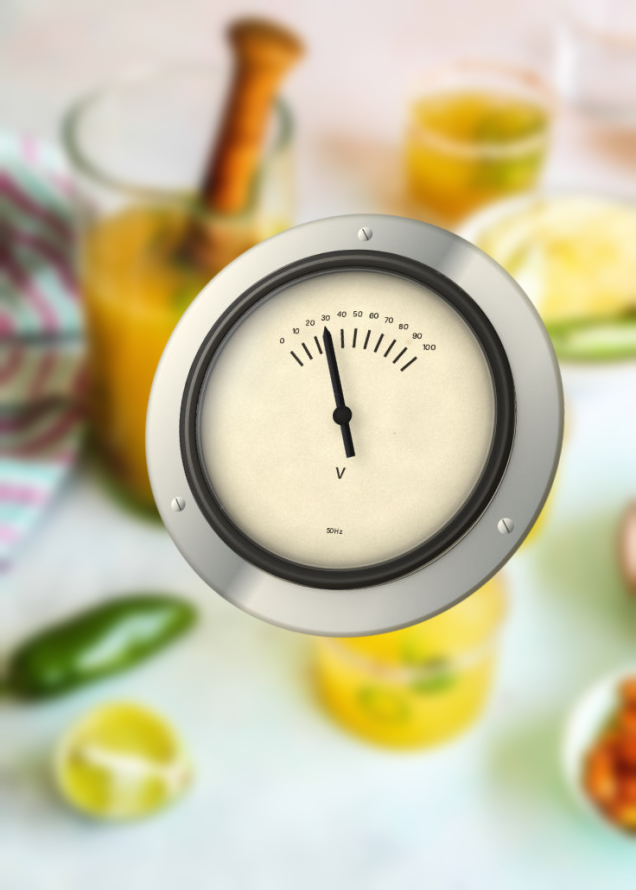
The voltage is 30 V
